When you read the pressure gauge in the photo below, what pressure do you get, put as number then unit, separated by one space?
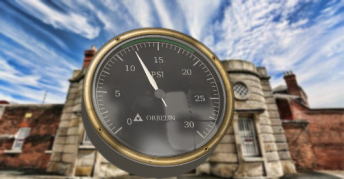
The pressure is 12 psi
